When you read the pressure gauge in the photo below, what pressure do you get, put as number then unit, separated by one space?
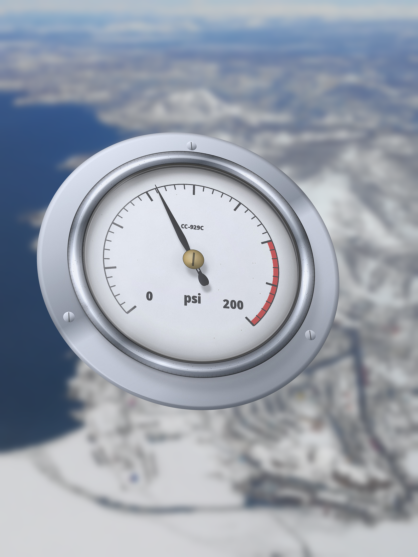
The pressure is 80 psi
